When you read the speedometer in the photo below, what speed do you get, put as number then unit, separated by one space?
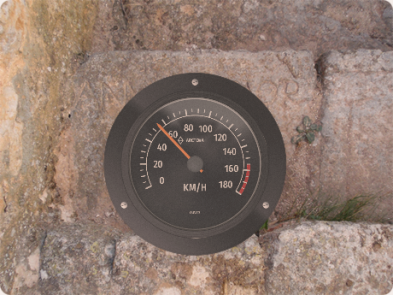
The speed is 55 km/h
